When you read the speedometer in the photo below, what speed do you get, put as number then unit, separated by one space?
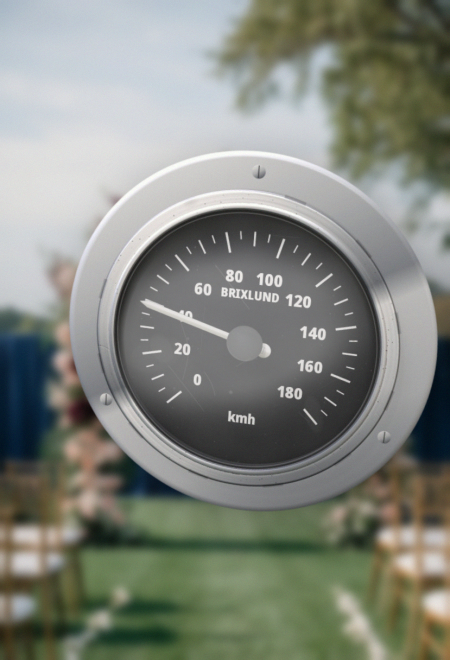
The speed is 40 km/h
